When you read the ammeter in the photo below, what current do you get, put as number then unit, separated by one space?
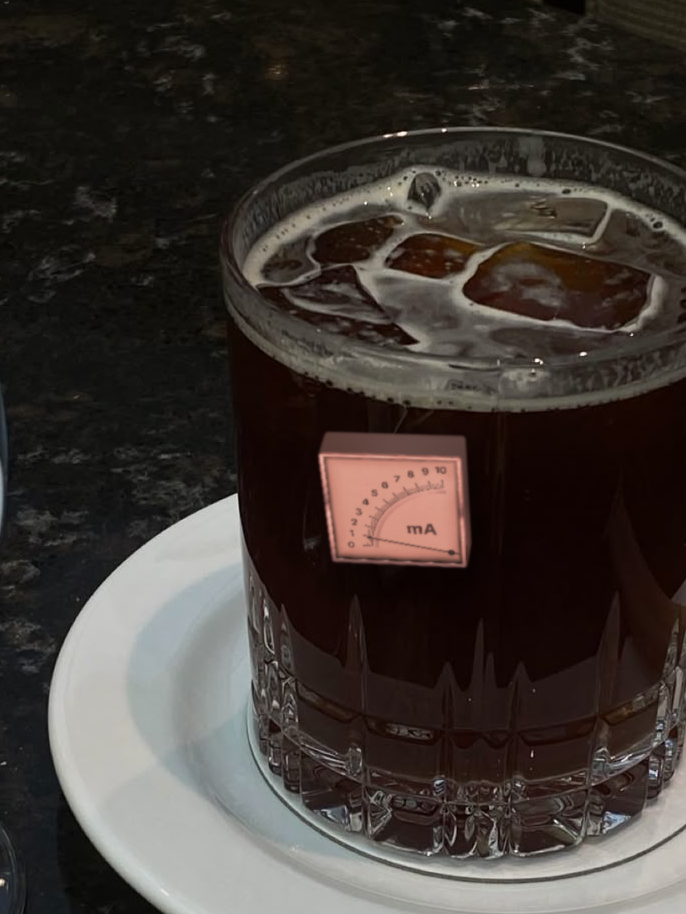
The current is 1 mA
